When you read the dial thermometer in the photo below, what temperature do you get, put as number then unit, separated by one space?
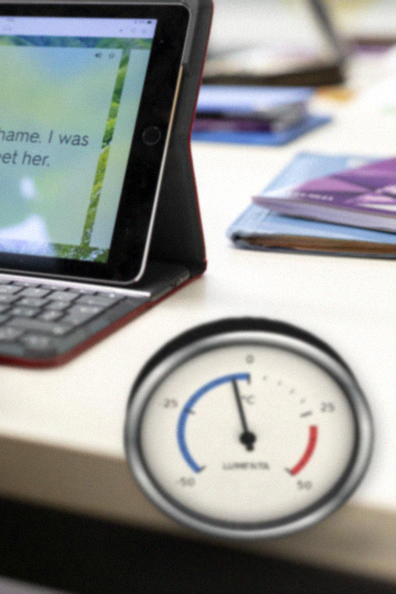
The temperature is -5 °C
